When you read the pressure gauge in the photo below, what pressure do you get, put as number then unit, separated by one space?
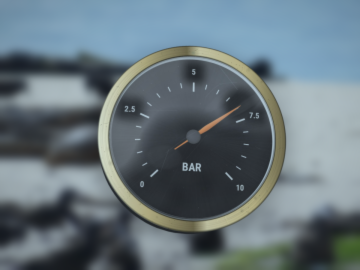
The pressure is 7 bar
